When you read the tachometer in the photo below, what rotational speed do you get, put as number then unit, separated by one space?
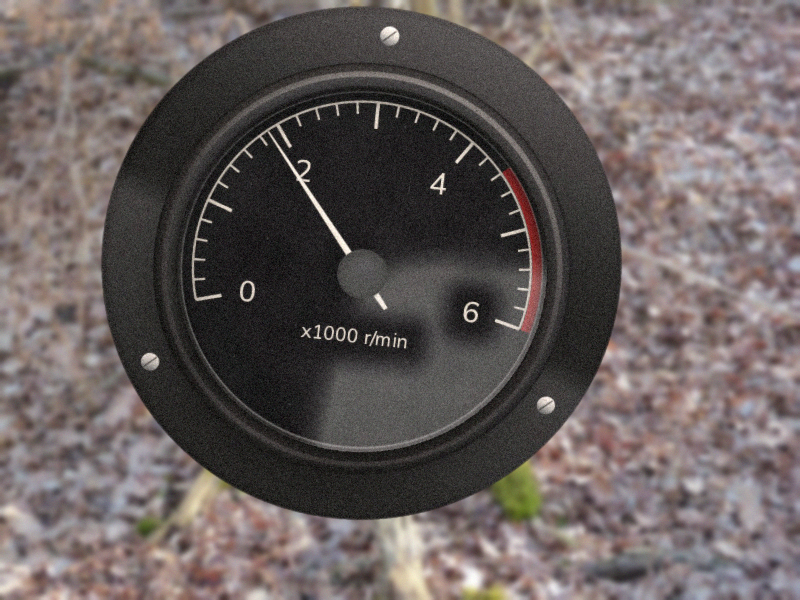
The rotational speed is 1900 rpm
